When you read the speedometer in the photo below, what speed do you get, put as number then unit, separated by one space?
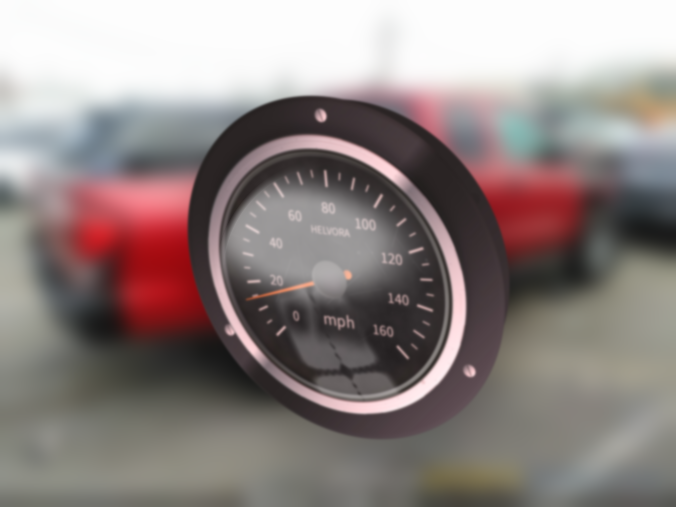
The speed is 15 mph
